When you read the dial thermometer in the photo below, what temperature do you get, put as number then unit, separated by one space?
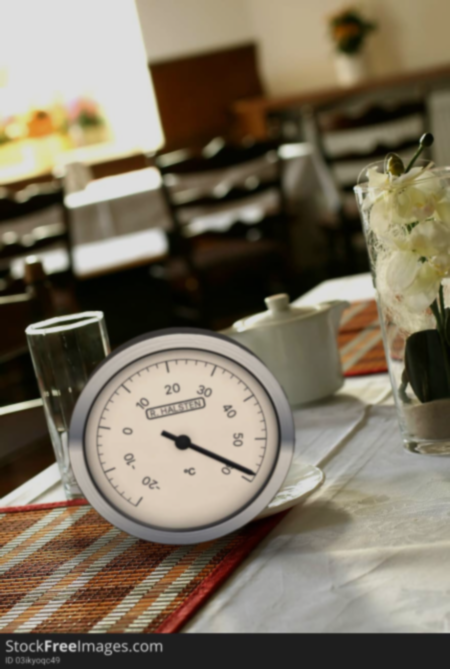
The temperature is 58 °C
